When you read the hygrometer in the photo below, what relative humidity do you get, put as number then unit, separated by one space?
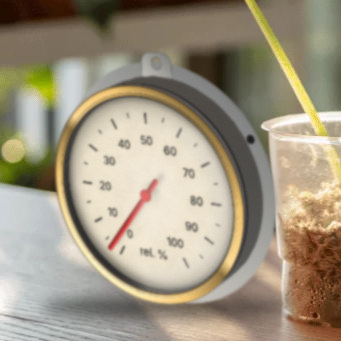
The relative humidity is 2.5 %
